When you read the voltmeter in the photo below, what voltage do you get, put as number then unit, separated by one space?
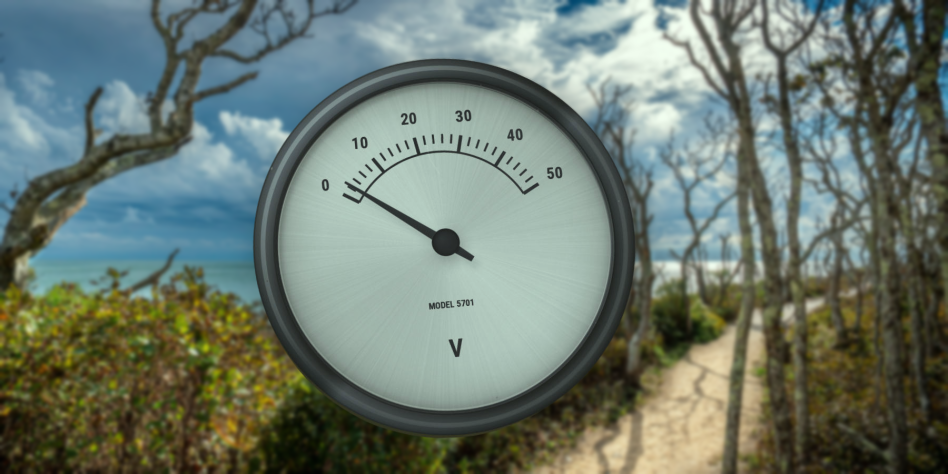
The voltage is 2 V
